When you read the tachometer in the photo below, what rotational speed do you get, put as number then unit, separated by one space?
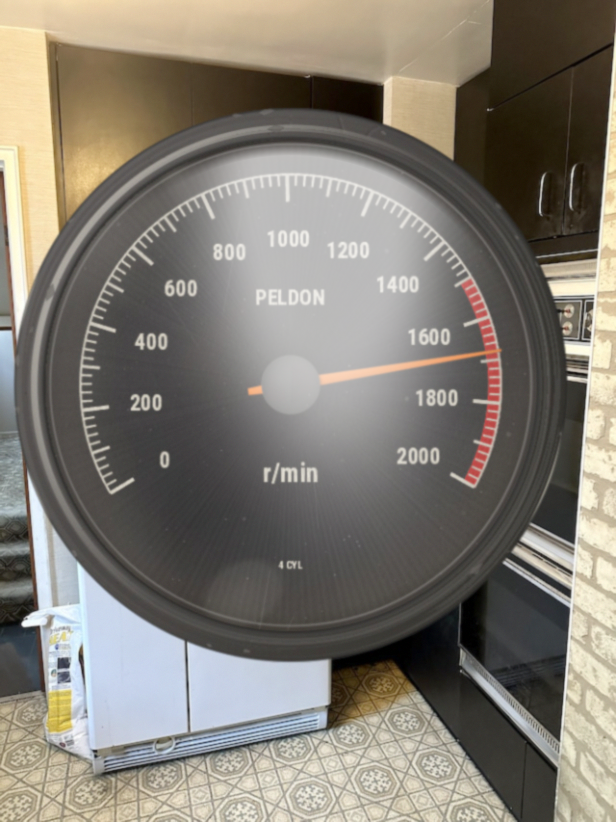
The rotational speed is 1680 rpm
